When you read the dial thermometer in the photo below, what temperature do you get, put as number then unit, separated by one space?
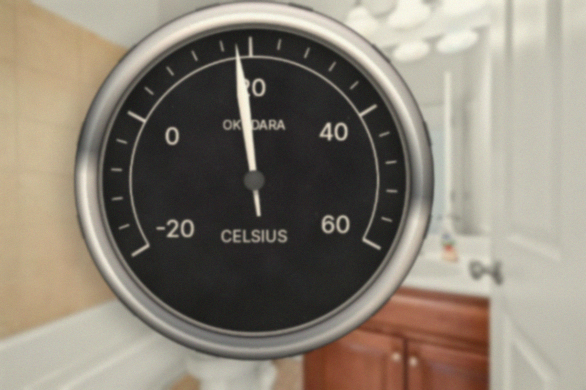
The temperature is 18 °C
